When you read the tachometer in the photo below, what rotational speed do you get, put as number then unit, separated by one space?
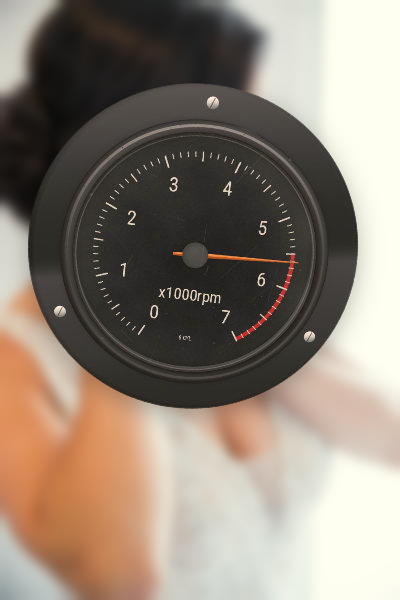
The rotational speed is 5600 rpm
